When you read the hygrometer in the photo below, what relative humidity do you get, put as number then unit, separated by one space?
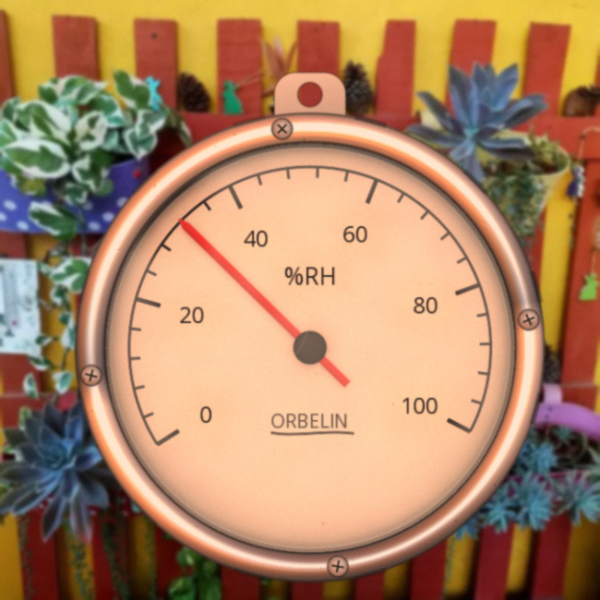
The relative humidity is 32 %
